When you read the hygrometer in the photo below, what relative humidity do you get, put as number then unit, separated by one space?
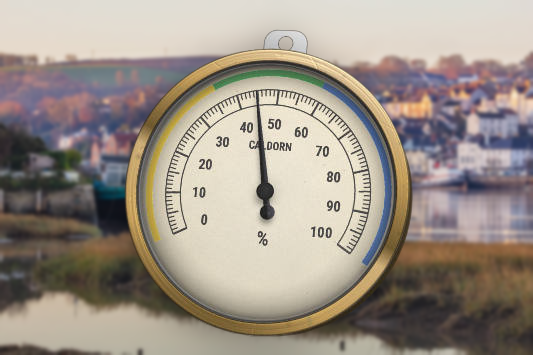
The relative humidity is 45 %
